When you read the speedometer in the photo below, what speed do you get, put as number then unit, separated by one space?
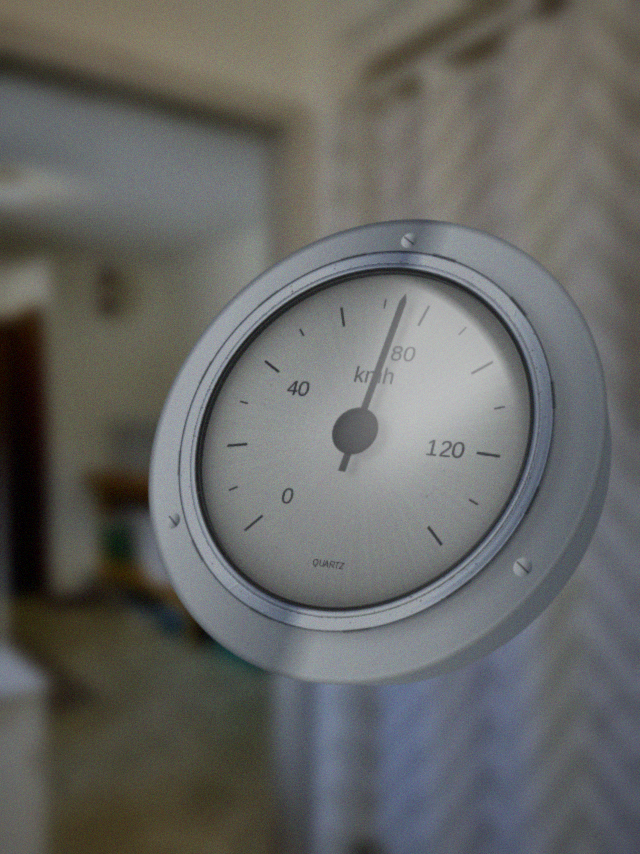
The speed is 75 km/h
